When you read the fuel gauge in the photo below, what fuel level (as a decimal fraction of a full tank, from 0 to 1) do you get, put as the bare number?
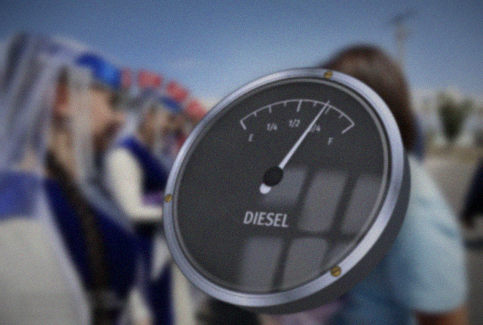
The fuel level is 0.75
